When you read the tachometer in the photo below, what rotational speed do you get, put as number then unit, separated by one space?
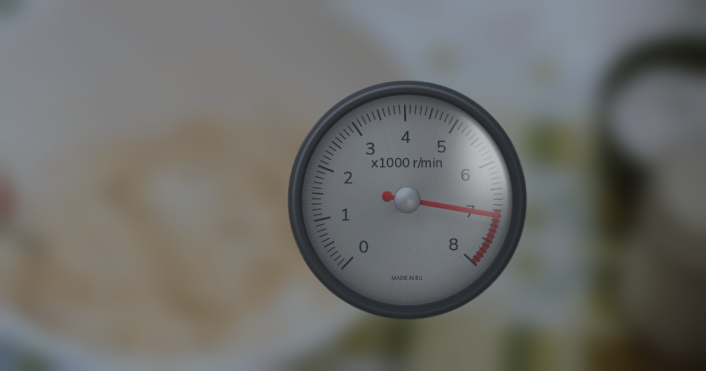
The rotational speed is 7000 rpm
